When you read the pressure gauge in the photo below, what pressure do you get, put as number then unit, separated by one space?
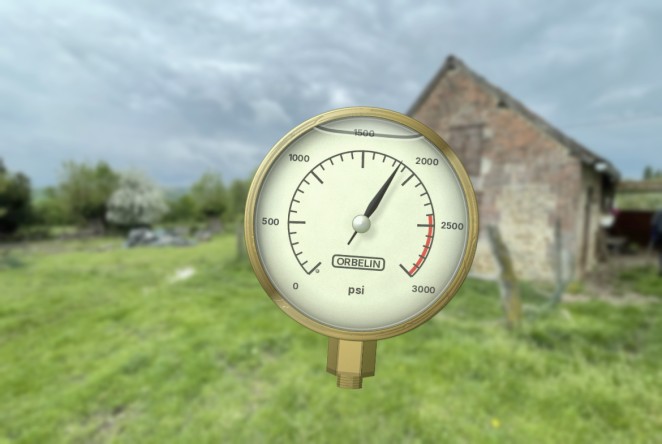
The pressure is 1850 psi
